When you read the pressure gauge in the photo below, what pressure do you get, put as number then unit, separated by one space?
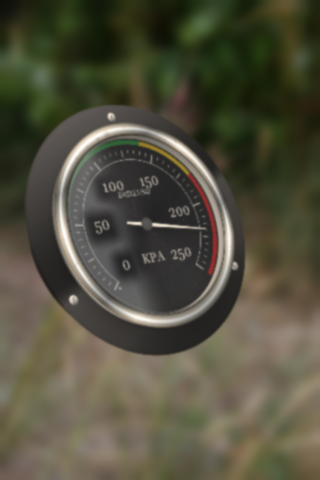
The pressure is 220 kPa
